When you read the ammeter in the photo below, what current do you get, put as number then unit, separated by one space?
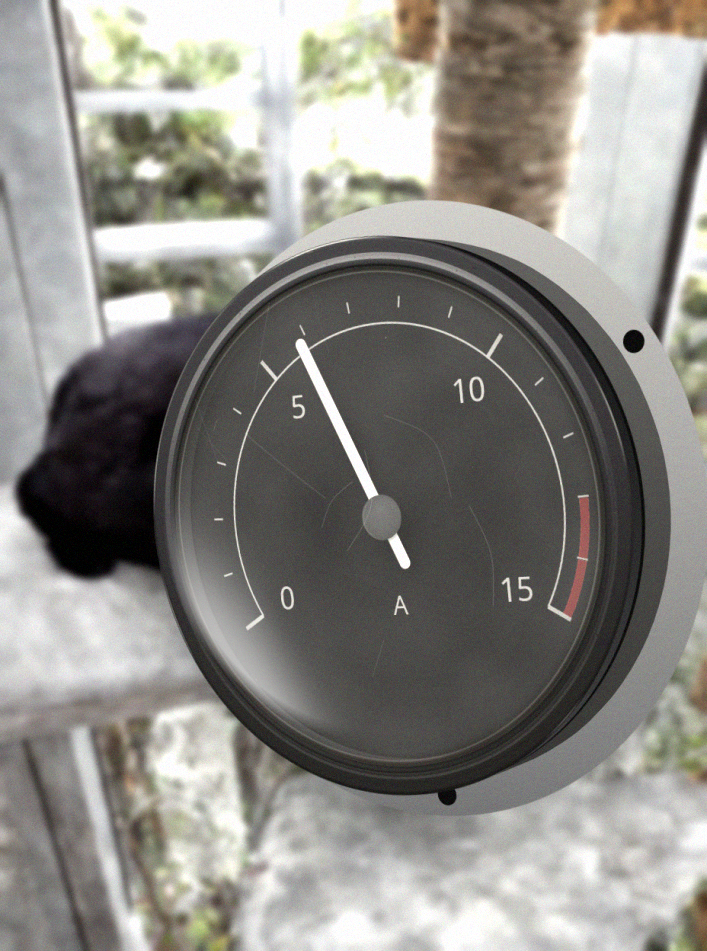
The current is 6 A
